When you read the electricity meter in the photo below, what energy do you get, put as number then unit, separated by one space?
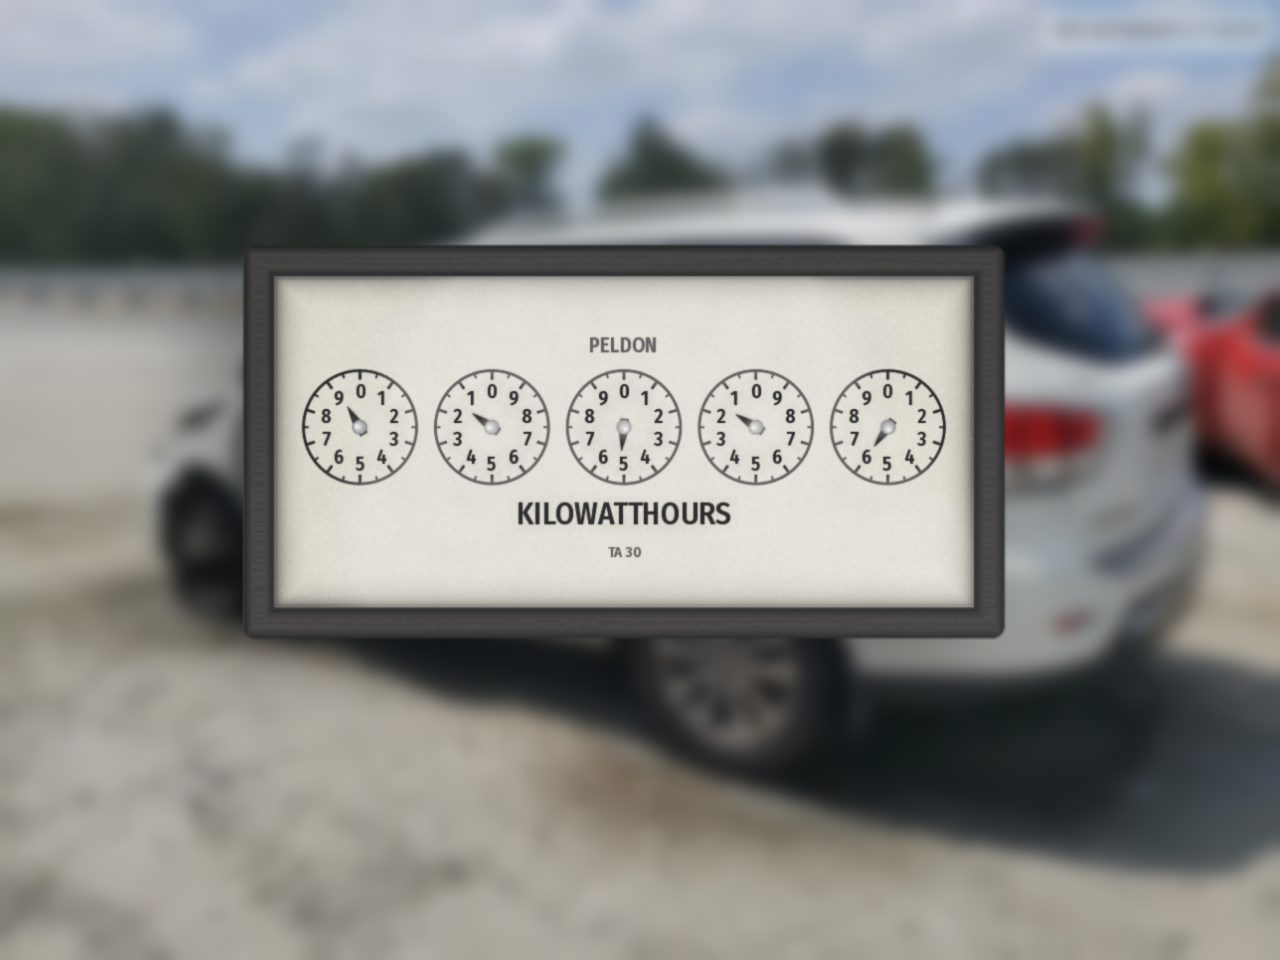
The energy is 91516 kWh
